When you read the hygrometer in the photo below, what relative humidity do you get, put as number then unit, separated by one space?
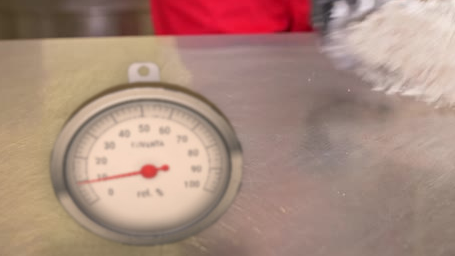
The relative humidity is 10 %
